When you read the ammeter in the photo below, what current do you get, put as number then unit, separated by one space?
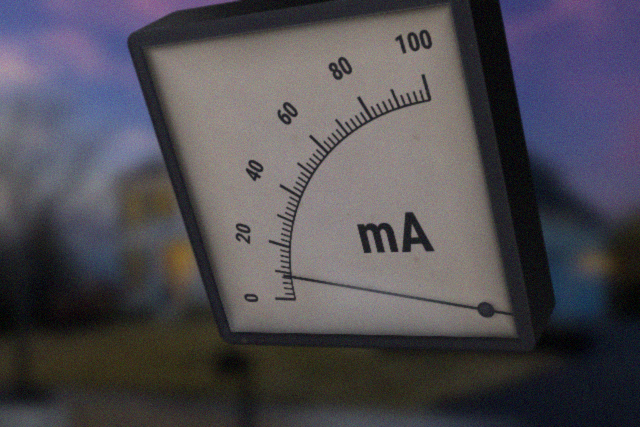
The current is 10 mA
